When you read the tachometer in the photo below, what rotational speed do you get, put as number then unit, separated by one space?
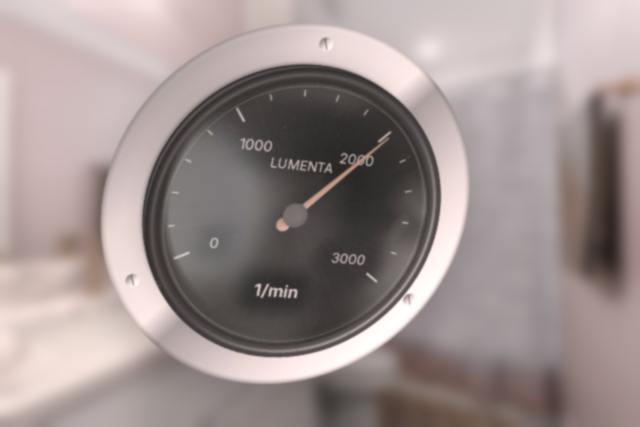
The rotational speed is 2000 rpm
